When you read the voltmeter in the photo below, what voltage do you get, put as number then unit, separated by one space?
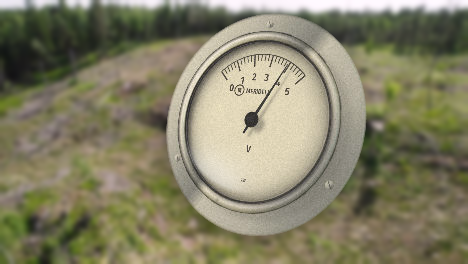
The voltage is 4 V
